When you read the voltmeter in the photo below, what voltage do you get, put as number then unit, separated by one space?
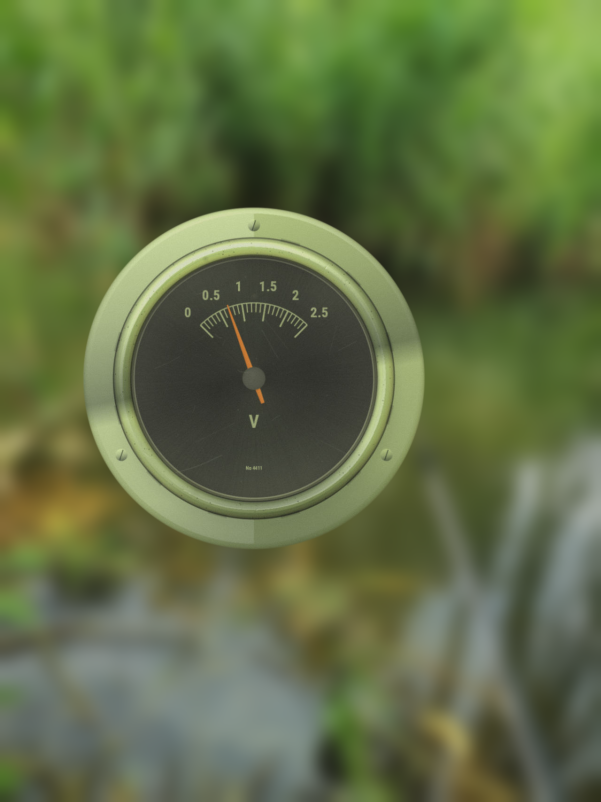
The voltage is 0.7 V
